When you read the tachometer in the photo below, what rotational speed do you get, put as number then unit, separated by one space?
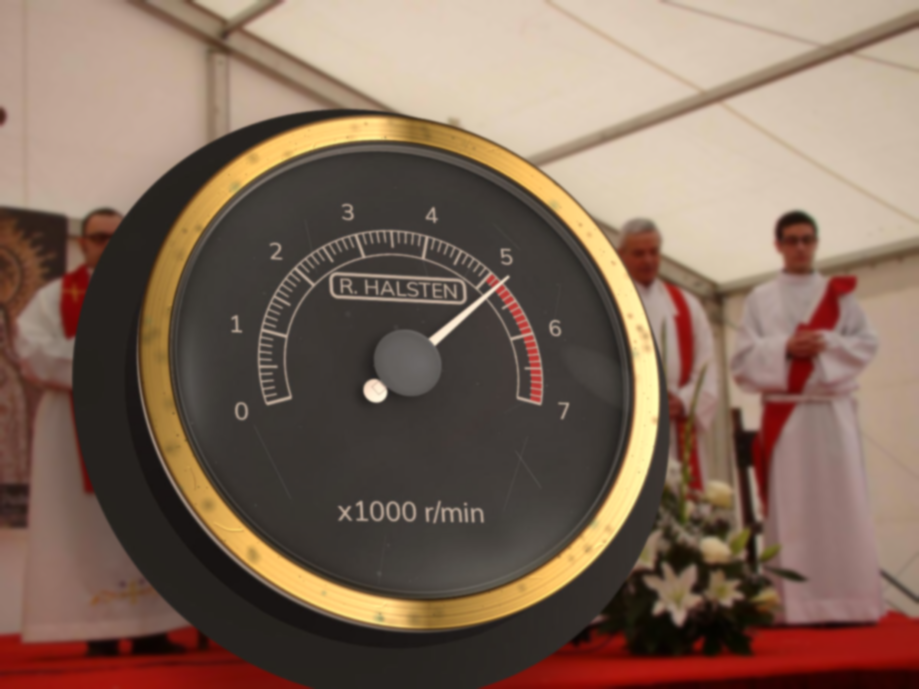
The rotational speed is 5200 rpm
